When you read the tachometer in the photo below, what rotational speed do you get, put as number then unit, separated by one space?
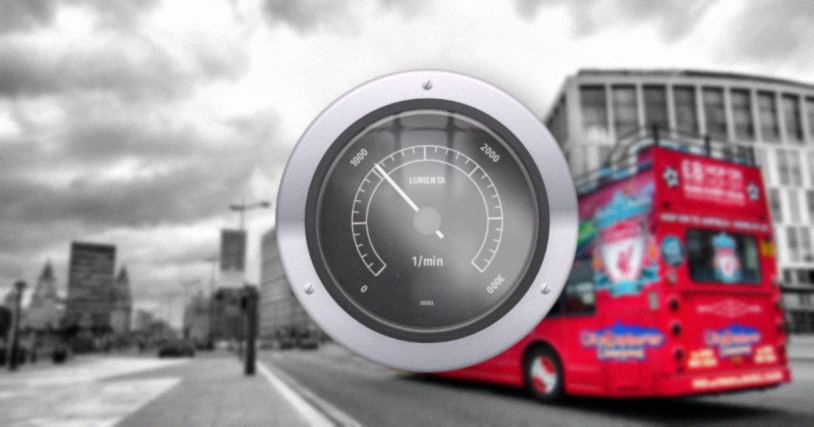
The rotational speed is 1050 rpm
